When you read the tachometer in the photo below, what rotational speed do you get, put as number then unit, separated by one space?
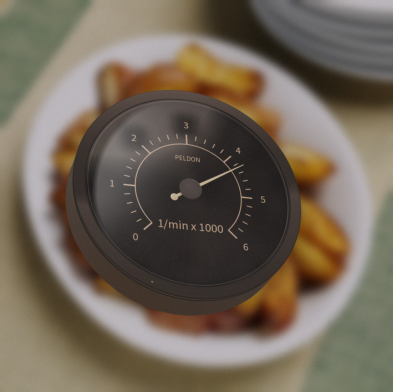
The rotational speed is 4300 rpm
